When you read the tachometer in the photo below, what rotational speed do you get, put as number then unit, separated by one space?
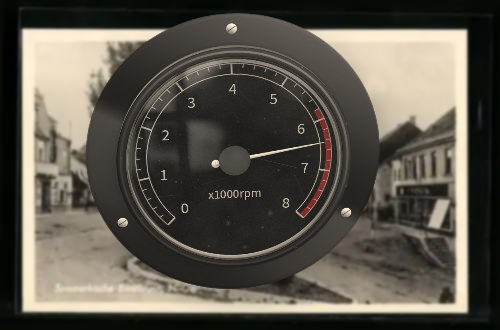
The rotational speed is 6400 rpm
